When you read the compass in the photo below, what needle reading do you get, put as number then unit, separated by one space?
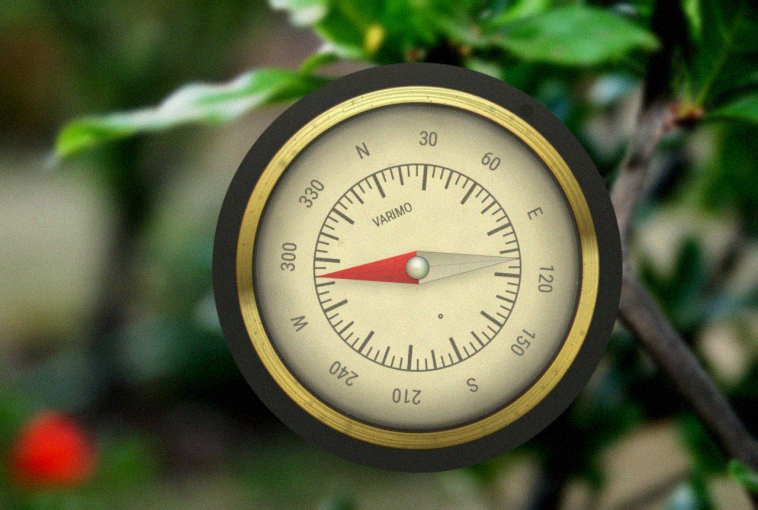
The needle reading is 290 °
